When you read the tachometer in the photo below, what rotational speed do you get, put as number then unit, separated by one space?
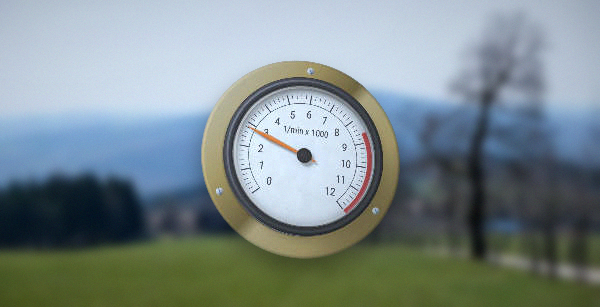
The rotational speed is 2800 rpm
